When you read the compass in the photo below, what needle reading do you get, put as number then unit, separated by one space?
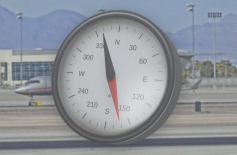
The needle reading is 160 °
